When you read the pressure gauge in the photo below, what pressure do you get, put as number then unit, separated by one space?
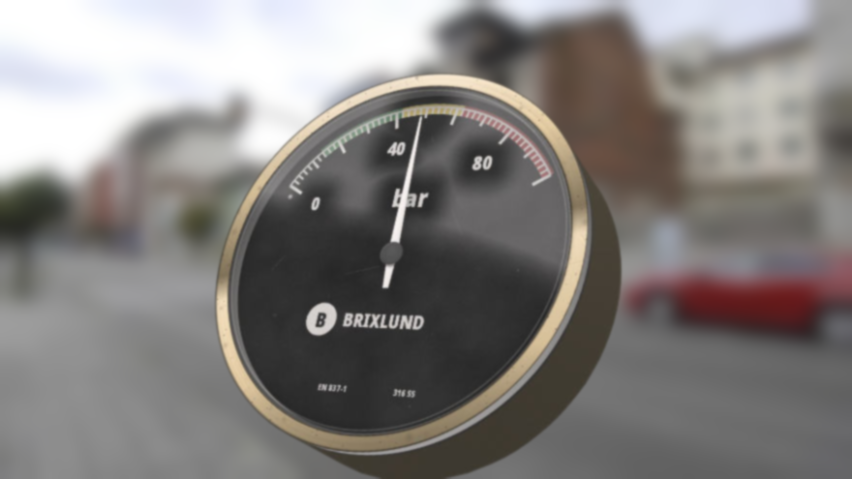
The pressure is 50 bar
